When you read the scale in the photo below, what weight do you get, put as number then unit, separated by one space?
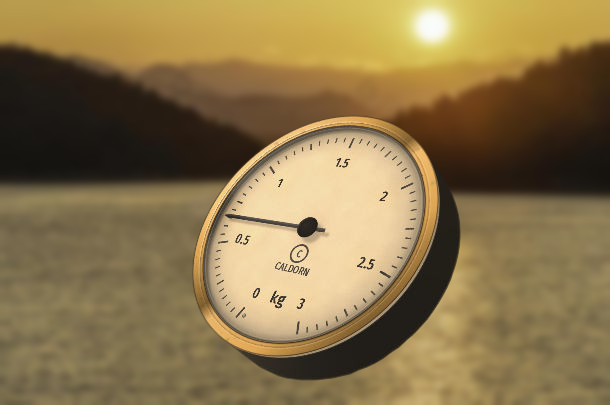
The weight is 0.65 kg
